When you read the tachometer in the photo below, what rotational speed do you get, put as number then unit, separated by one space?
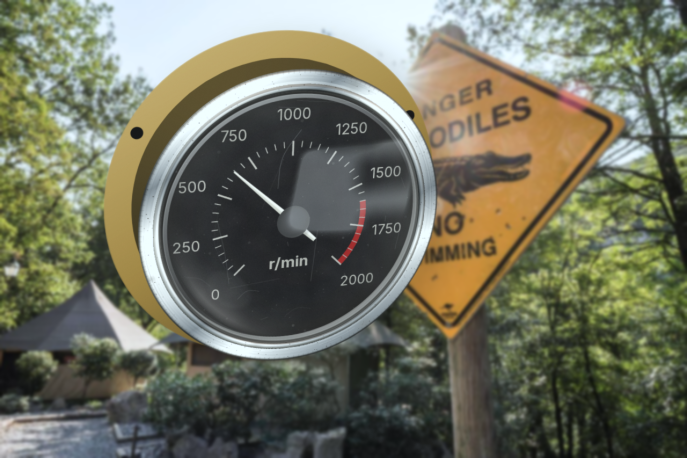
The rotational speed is 650 rpm
